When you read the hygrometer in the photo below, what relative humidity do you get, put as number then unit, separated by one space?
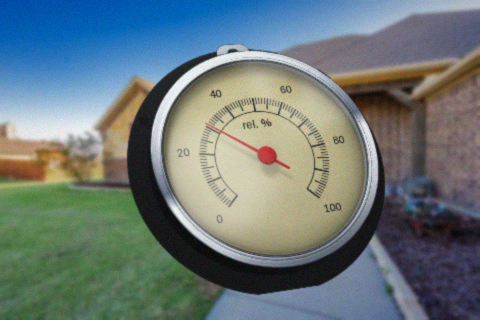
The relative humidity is 30 %
